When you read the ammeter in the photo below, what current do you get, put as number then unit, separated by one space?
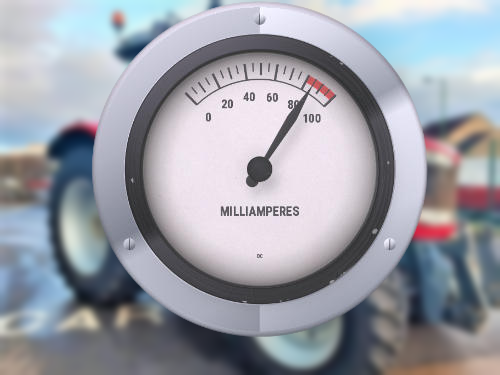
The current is 85 mA
